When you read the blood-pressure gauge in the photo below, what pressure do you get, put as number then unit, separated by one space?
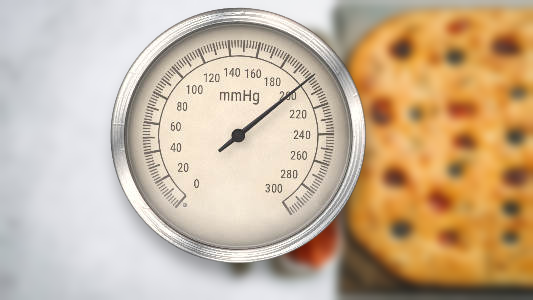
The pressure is 200 mmHg
